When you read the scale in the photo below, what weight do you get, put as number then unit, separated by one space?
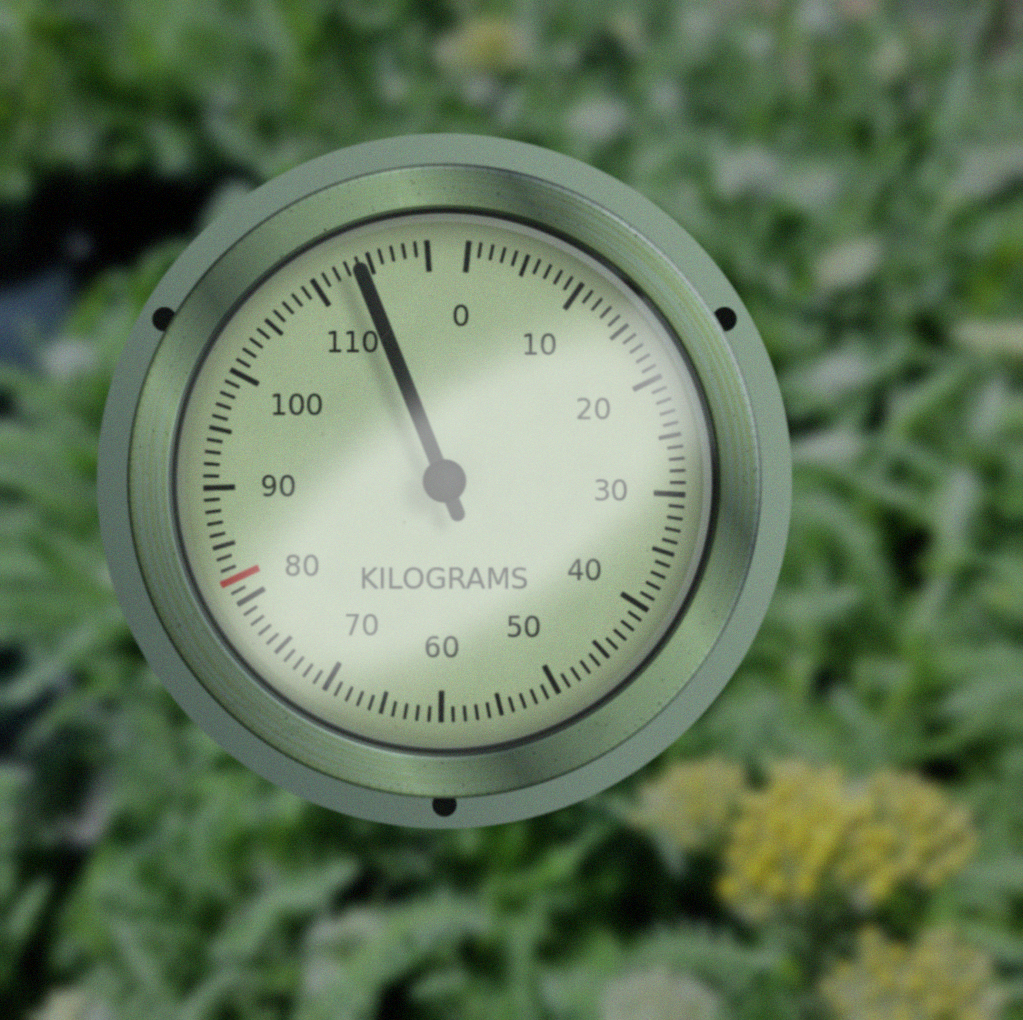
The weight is 114 kg
